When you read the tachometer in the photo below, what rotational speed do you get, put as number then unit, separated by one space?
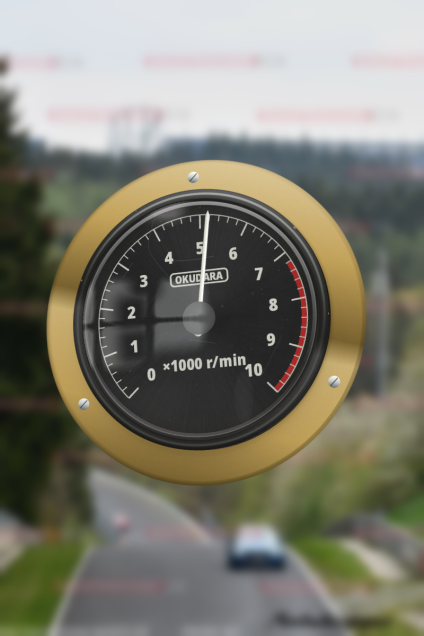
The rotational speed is 5200 rpm
